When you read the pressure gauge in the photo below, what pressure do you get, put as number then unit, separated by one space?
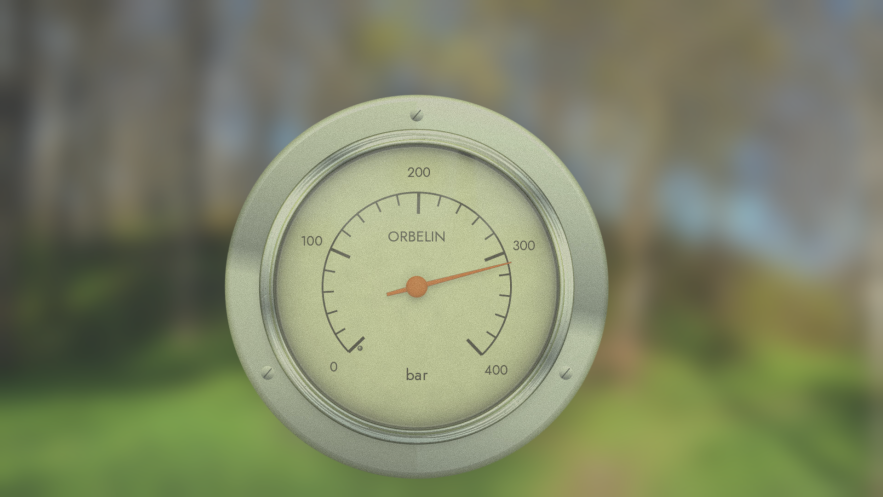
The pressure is 310 bar
